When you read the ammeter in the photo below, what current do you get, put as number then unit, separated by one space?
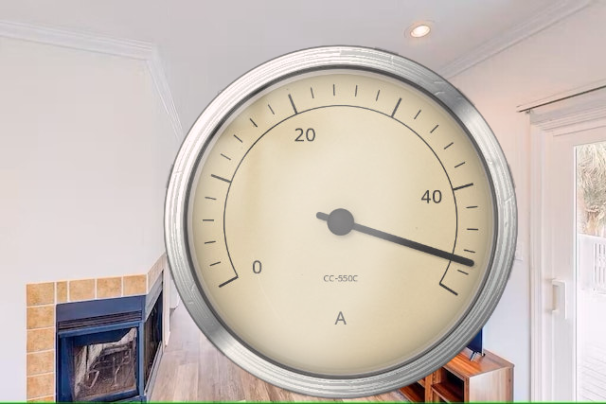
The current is 47 A
